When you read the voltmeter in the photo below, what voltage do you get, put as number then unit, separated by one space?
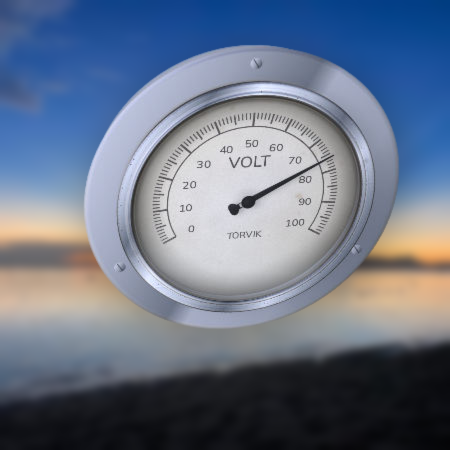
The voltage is 75 V
